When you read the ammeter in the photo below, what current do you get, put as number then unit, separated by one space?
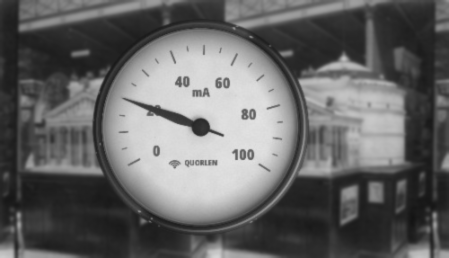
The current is 20 mA
